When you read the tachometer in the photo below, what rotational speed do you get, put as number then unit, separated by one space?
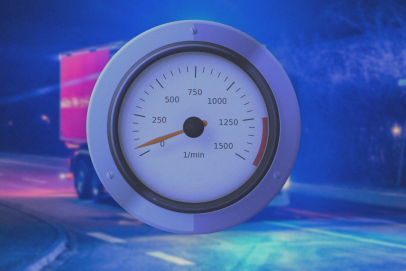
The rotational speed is 50 rpm
